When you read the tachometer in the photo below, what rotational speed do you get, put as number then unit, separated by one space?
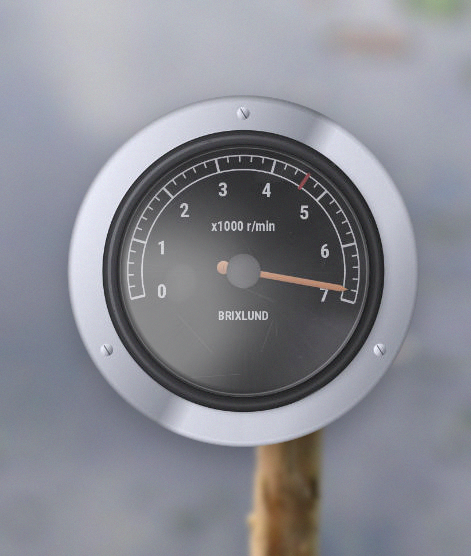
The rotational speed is 6800 rpm
